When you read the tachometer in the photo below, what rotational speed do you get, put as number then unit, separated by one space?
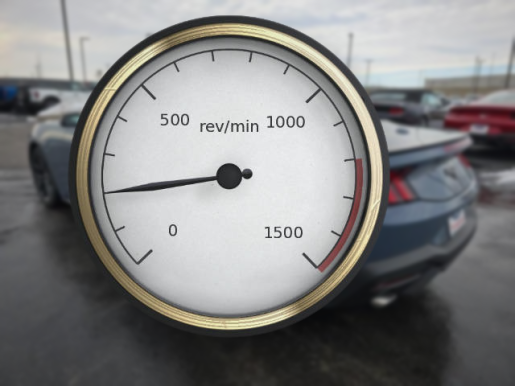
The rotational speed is 200 rpm
